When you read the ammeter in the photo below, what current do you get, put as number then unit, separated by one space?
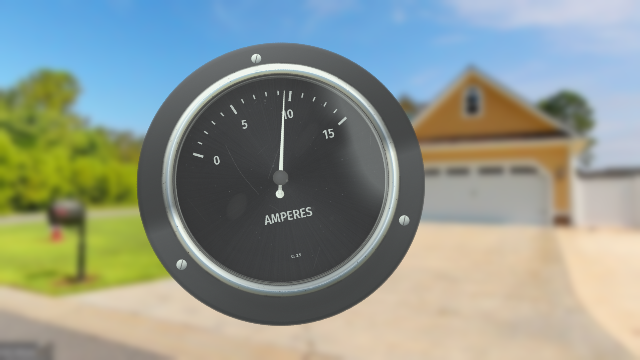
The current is 9.5 A
